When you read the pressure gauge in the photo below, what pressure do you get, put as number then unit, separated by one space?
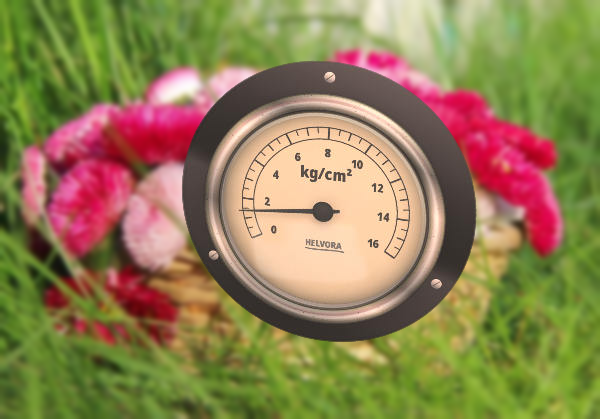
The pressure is 1.5 kg/cm²
